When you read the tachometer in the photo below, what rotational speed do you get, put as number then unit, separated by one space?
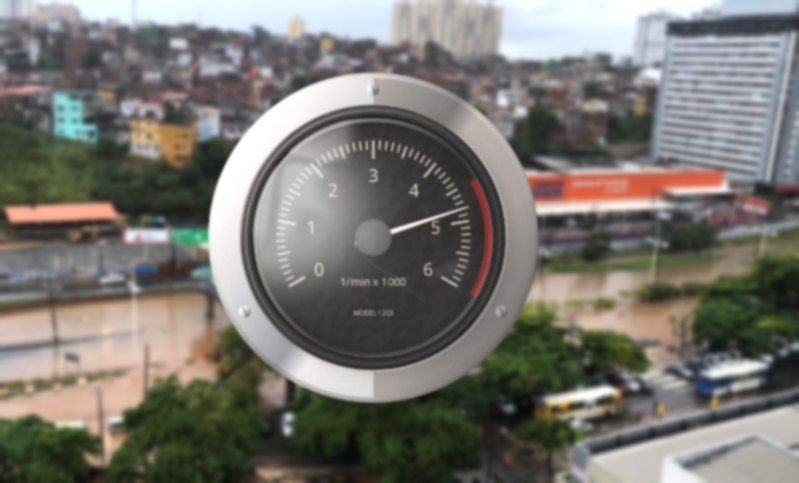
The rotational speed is 4800 rpm
